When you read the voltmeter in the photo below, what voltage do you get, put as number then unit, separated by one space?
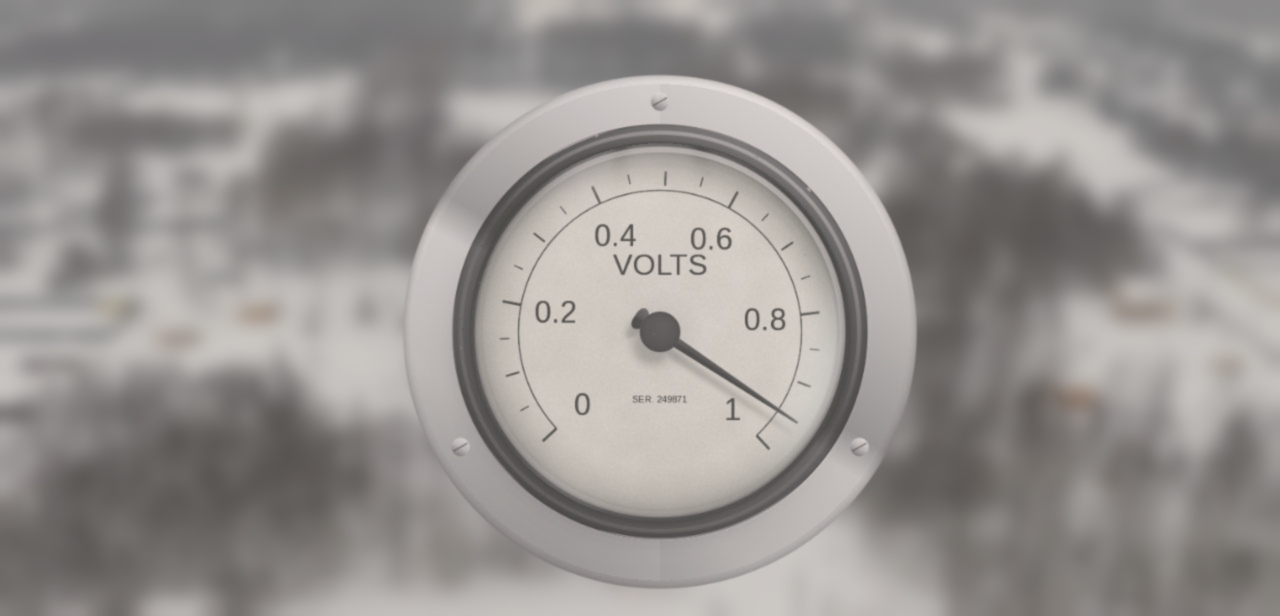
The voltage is 0.95 V
